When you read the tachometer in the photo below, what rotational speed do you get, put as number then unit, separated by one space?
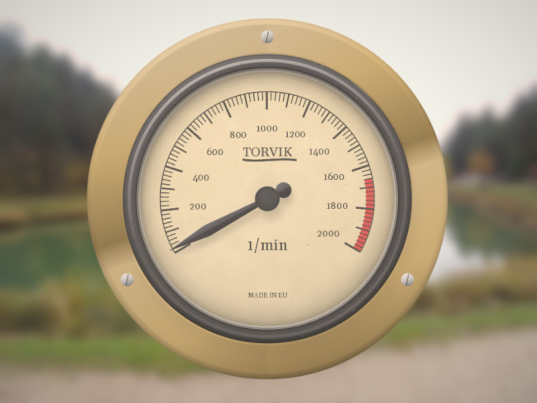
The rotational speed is 20 rpm
